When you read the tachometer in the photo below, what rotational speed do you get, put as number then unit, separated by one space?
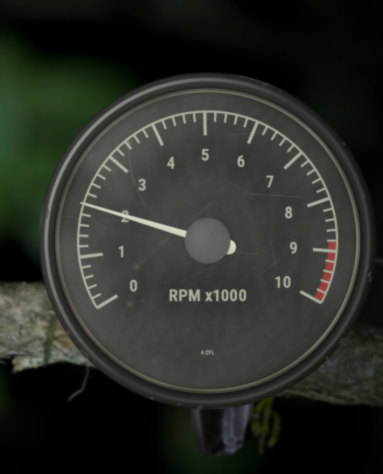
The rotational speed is 2000 rpm
